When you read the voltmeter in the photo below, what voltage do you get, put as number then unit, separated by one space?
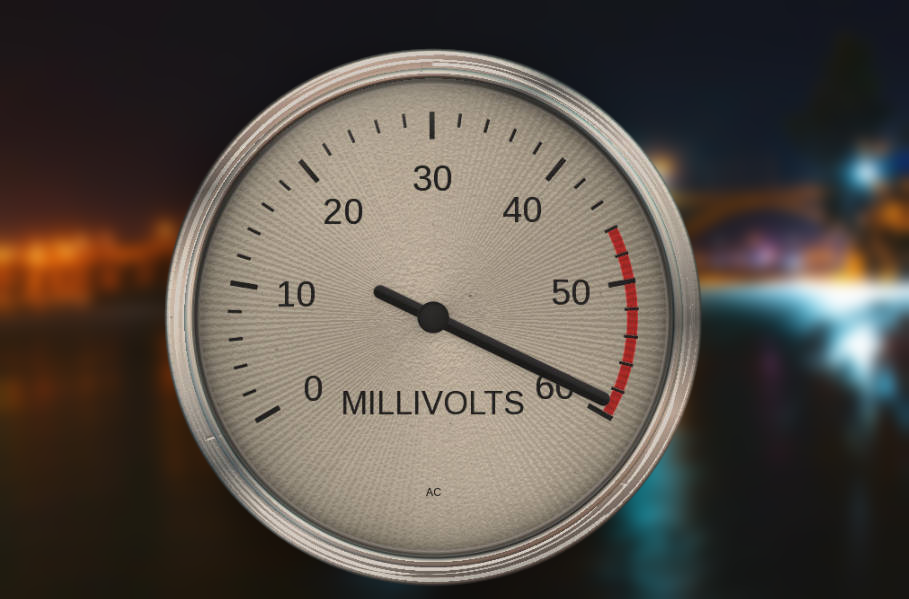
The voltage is 59 mV
